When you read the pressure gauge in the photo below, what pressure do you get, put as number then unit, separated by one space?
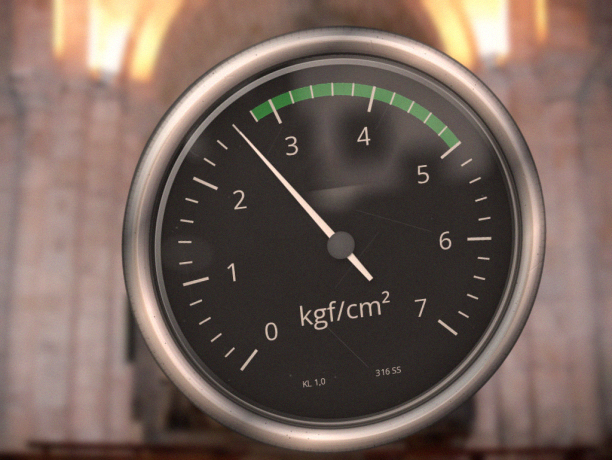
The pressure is 2.6 kg/cm²
